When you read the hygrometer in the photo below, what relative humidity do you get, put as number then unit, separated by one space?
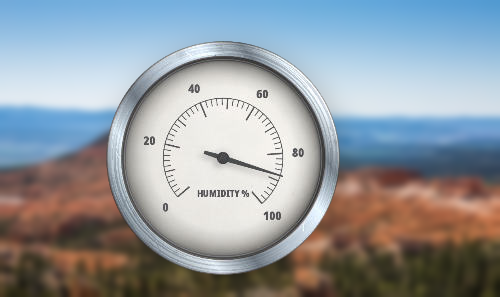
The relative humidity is 88 %
